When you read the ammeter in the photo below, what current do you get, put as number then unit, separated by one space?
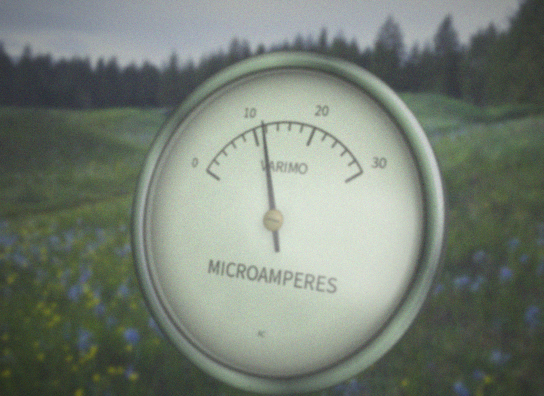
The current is 12 µA
